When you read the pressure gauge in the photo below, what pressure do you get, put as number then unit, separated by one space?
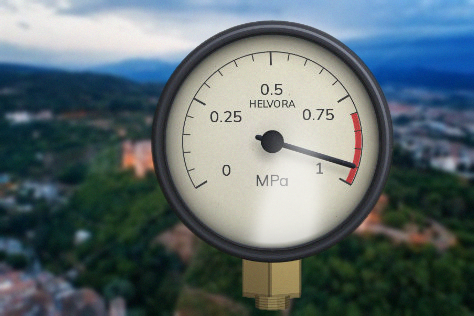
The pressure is 0.95 MPa
